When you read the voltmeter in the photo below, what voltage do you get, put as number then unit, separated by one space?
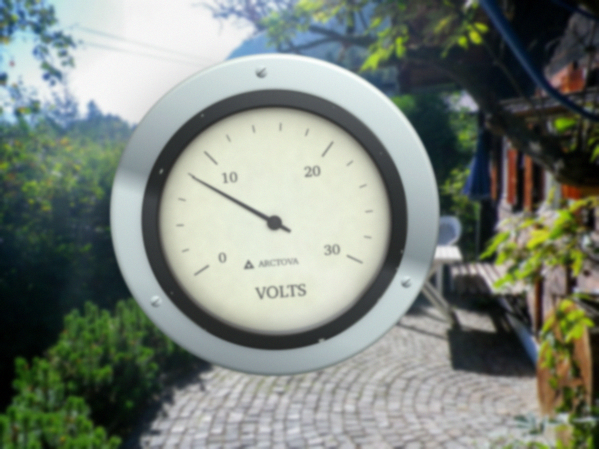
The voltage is 8 V
